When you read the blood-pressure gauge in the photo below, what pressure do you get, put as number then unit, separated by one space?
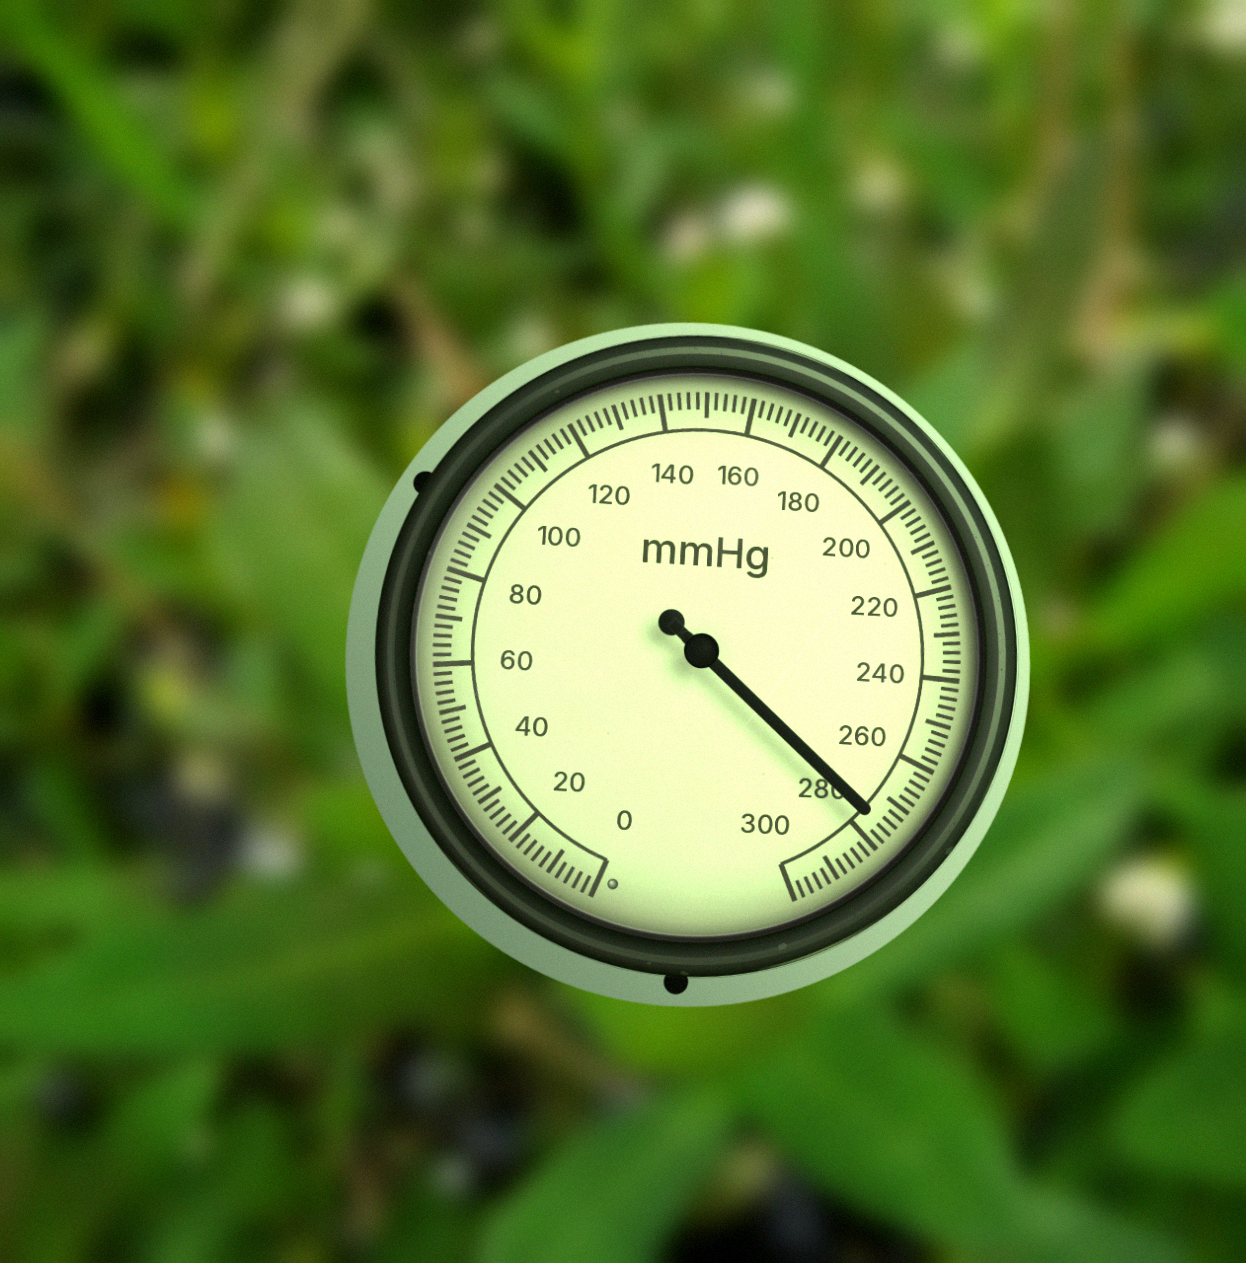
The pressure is 276 mmHg
